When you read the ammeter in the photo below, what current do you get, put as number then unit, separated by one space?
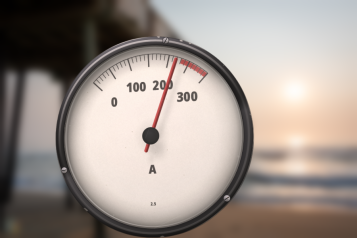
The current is 220 A
